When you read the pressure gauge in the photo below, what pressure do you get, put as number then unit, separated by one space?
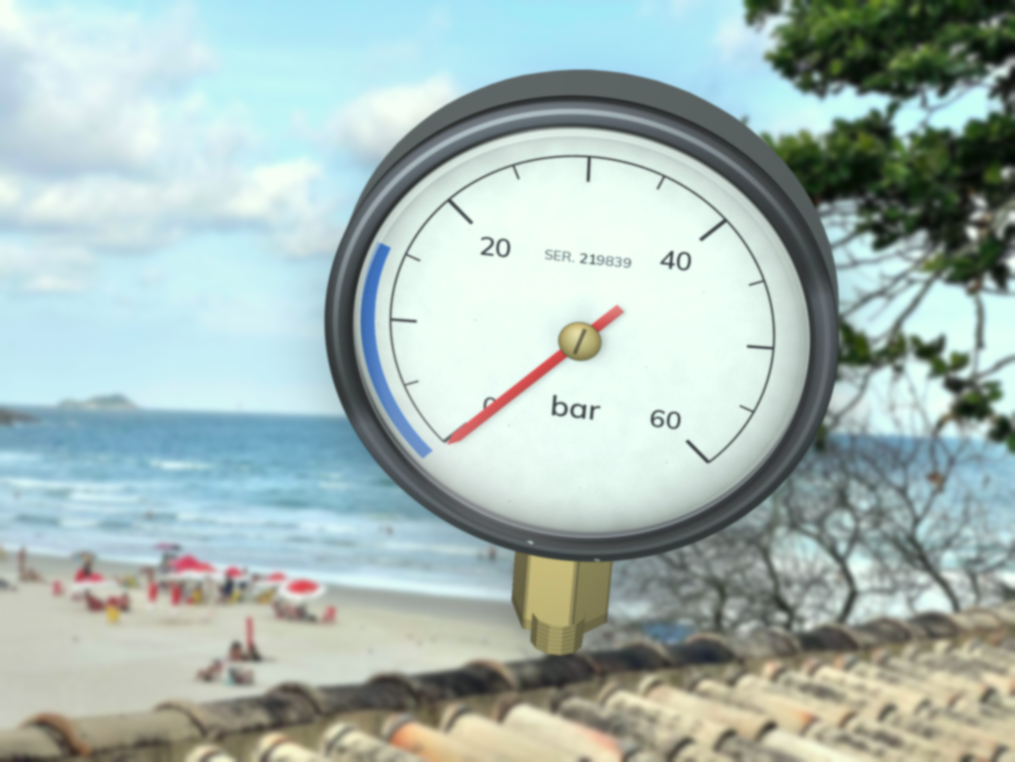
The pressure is 0 bar
